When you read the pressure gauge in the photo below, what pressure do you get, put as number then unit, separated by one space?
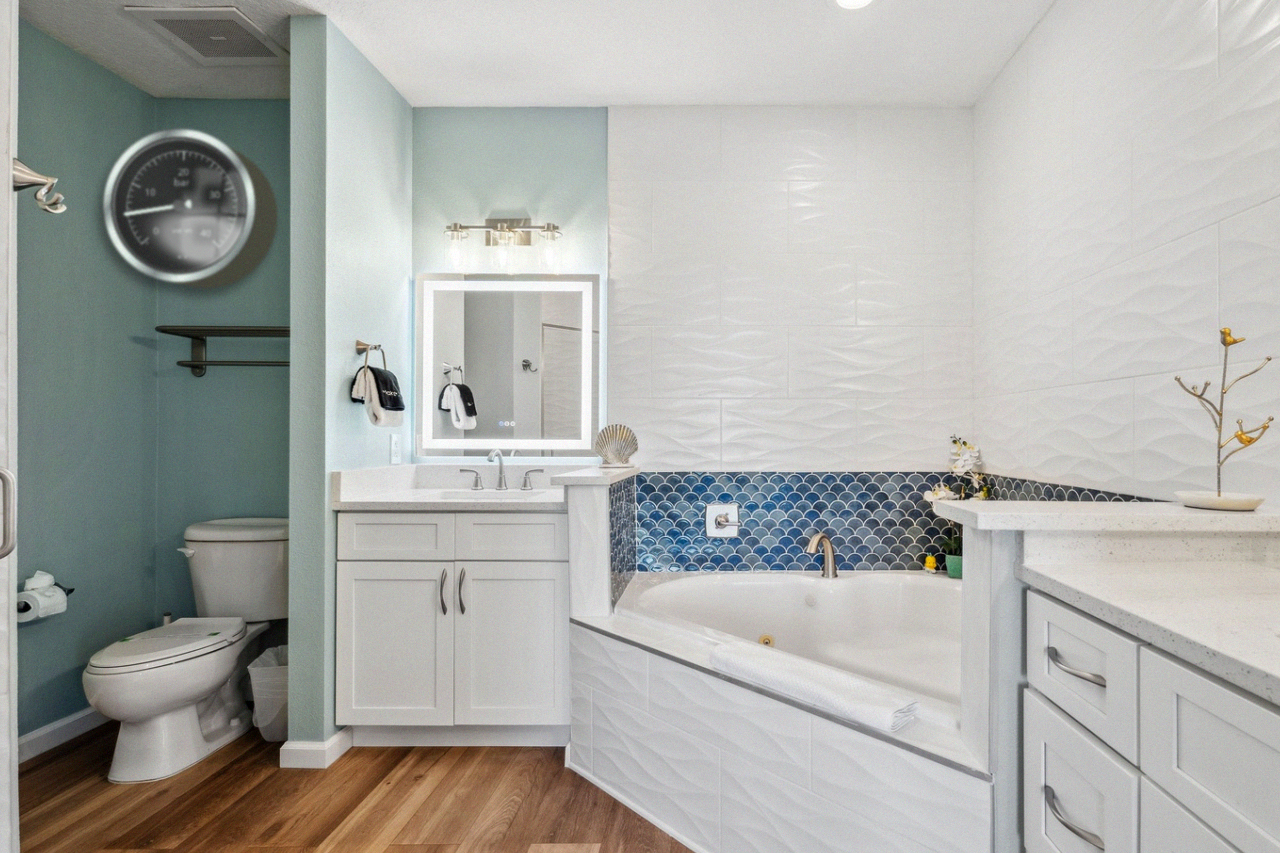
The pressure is 5 bar
